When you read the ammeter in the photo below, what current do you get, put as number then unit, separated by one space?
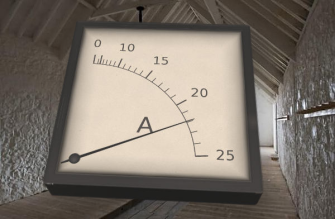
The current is 22 A
